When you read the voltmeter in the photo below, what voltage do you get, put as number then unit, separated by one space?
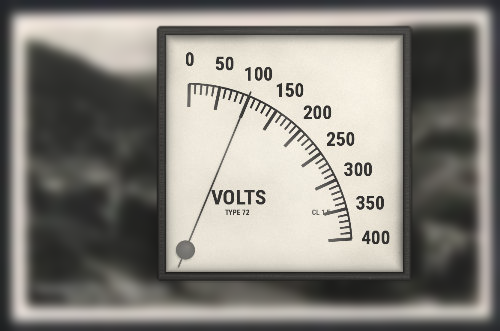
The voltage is 100 V
